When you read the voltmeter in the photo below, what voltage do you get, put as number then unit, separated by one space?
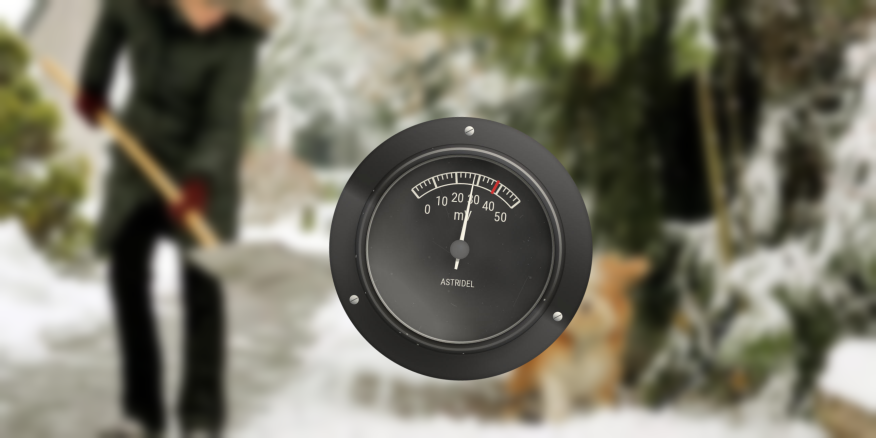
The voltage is 28 mV
